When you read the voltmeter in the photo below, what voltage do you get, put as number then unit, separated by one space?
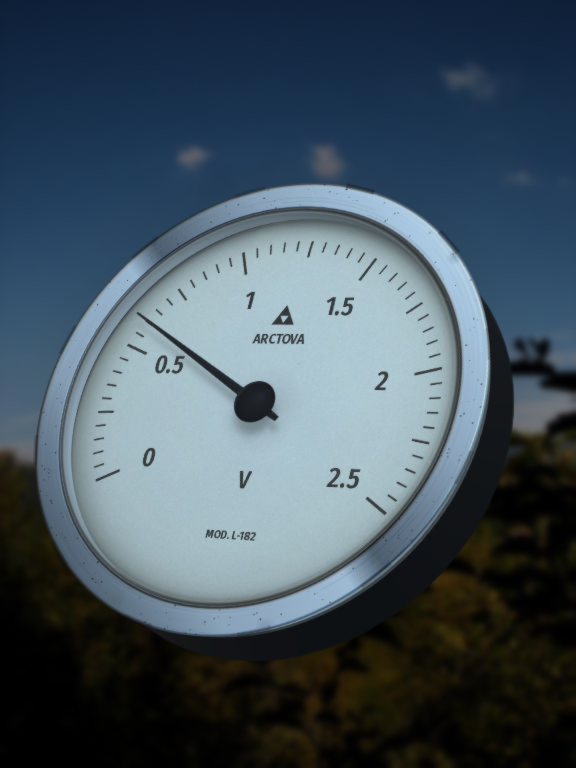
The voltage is 0.6 V
